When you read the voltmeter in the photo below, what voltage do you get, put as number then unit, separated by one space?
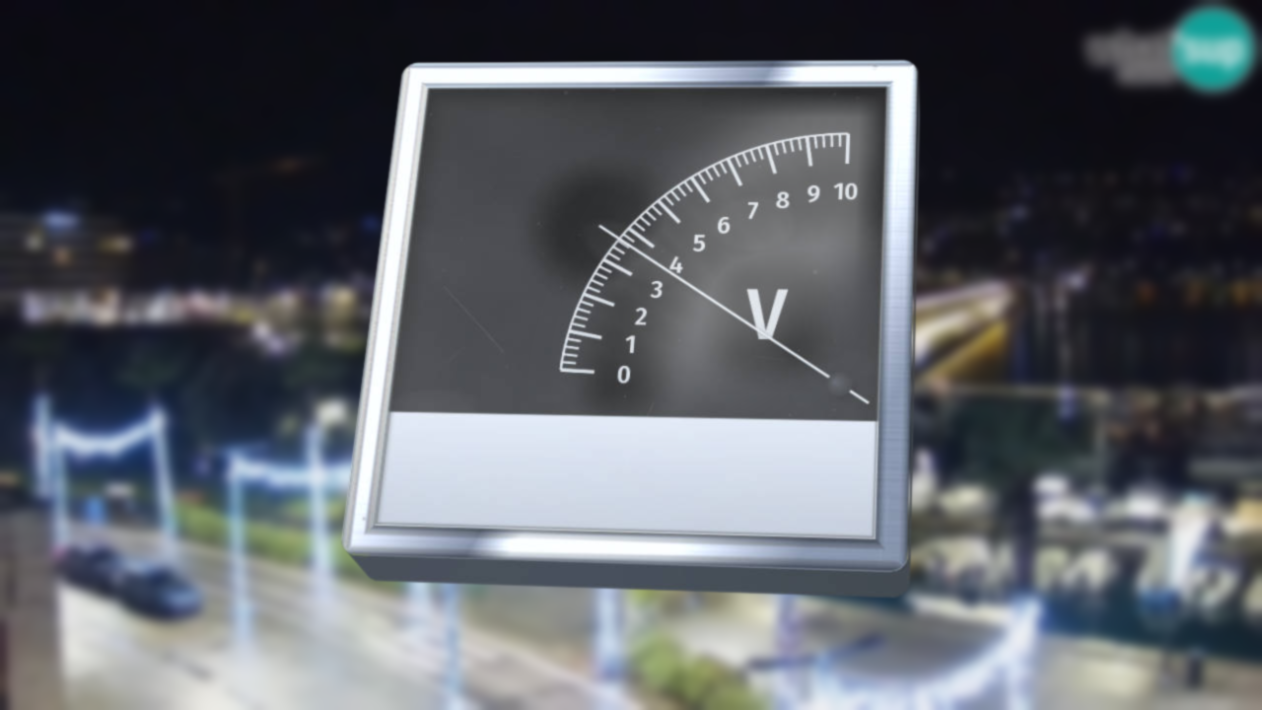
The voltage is 3.6 V
